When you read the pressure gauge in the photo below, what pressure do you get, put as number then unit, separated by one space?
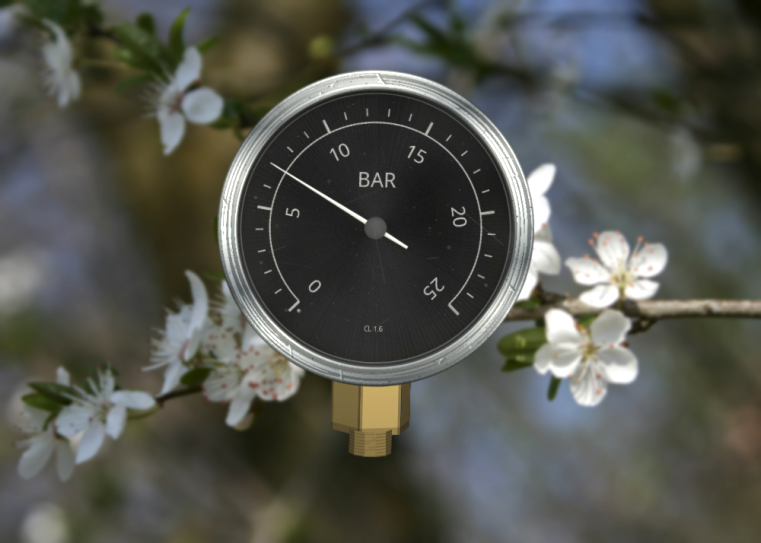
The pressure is 7 bar
